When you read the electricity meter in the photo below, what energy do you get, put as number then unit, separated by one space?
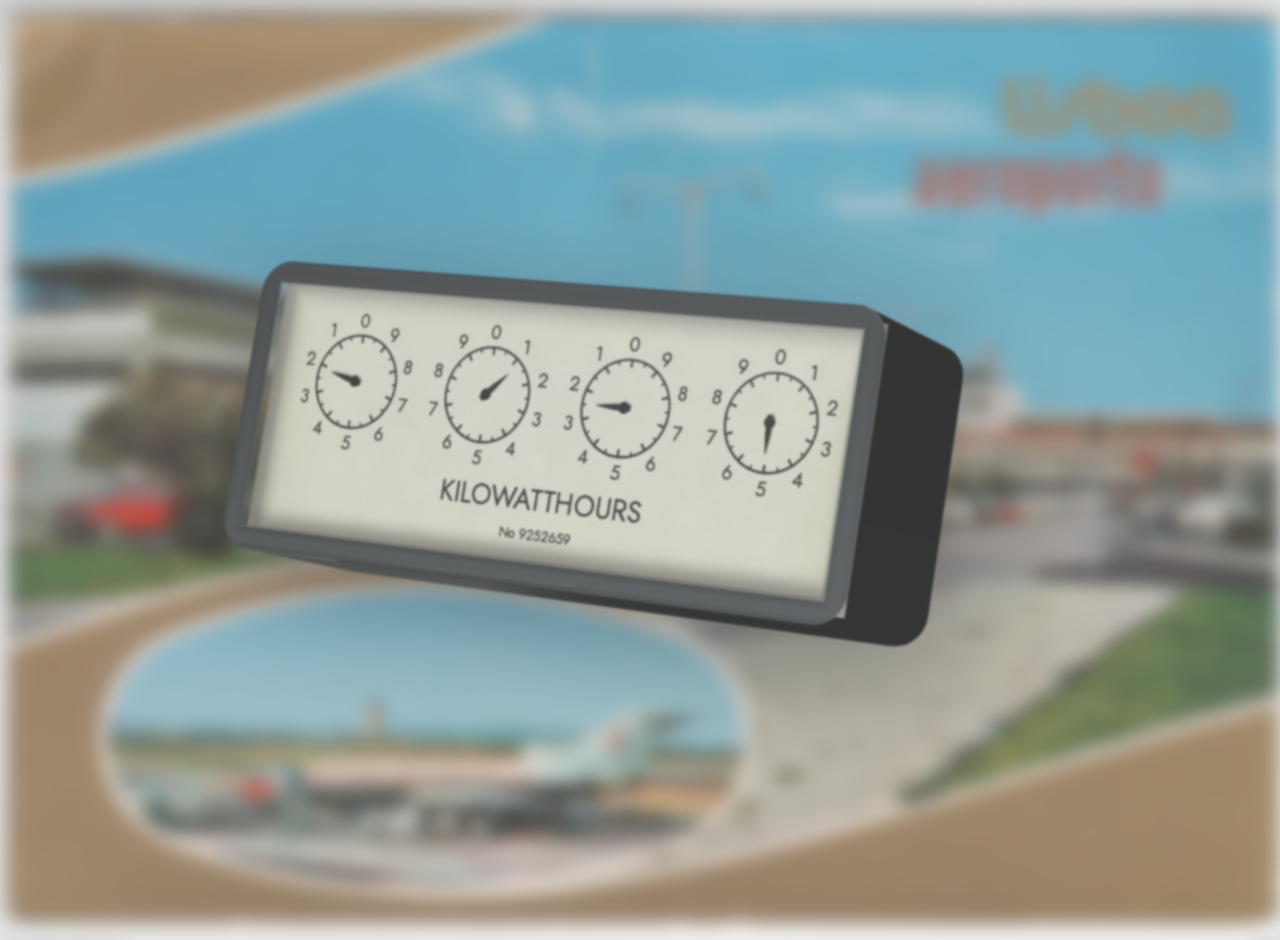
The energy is 2125 kWh
